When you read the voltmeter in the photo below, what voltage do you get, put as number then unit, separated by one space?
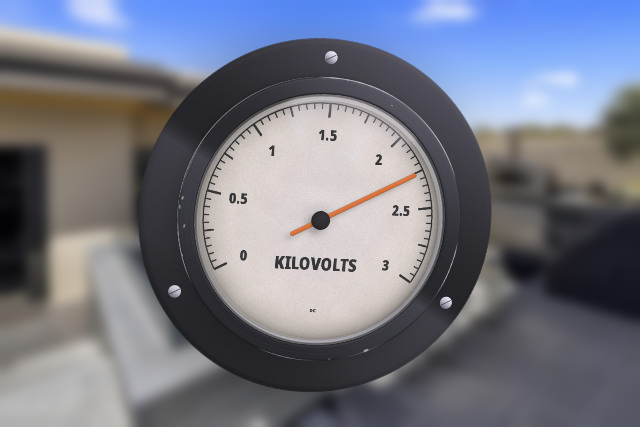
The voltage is 2.25 kV
